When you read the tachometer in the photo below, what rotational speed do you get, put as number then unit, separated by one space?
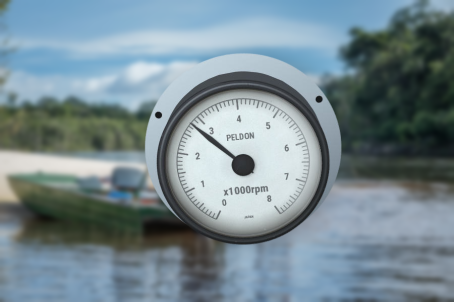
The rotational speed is 2800 rpm
